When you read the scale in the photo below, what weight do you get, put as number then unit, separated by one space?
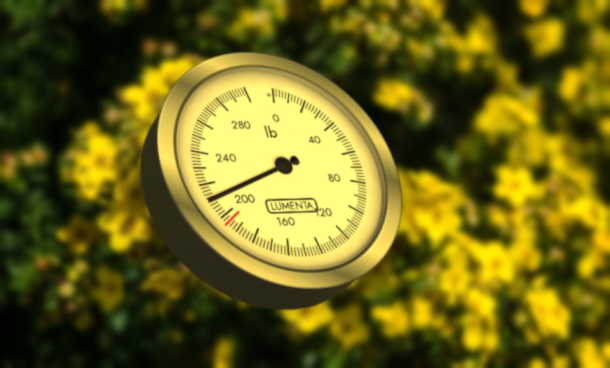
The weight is 210 lb
